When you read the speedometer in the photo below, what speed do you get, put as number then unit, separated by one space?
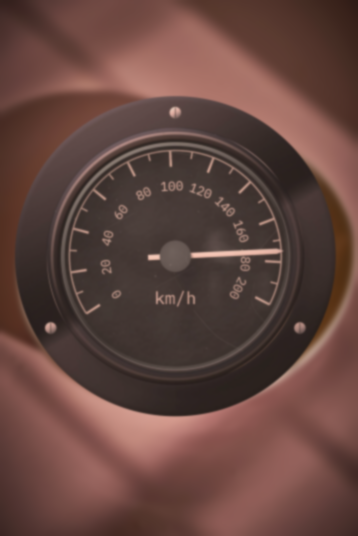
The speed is 175 km/h
